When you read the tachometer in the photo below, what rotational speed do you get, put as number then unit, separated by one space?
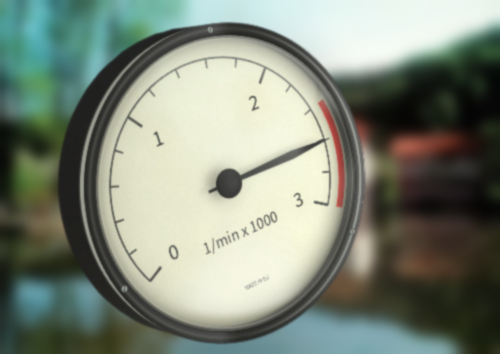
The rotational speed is 2600 rpm
